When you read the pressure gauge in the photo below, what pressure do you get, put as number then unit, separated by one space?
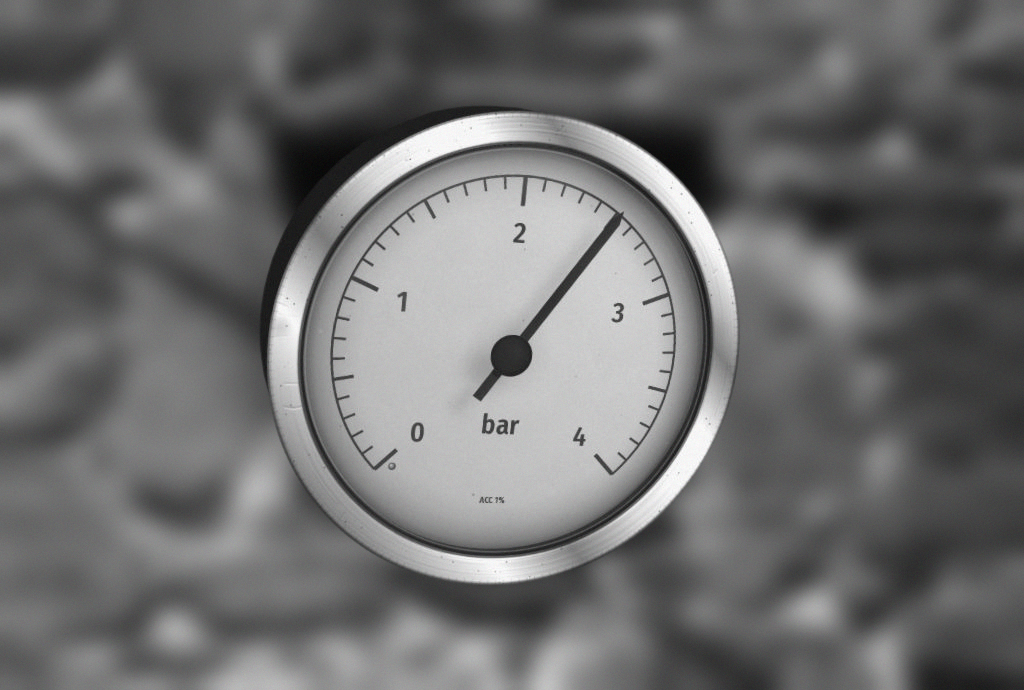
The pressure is 2.5 bar
